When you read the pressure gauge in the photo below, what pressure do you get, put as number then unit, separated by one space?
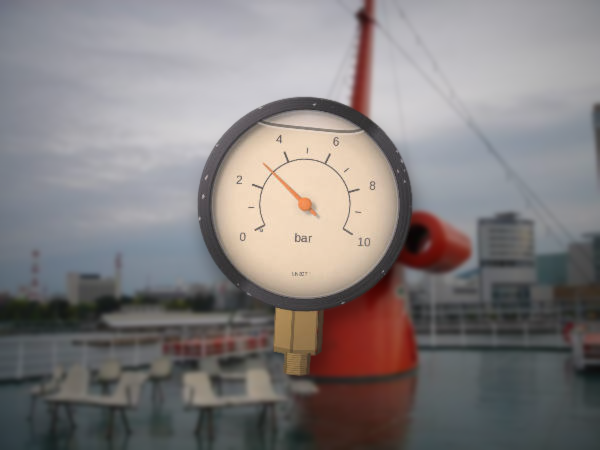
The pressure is 3 bar
